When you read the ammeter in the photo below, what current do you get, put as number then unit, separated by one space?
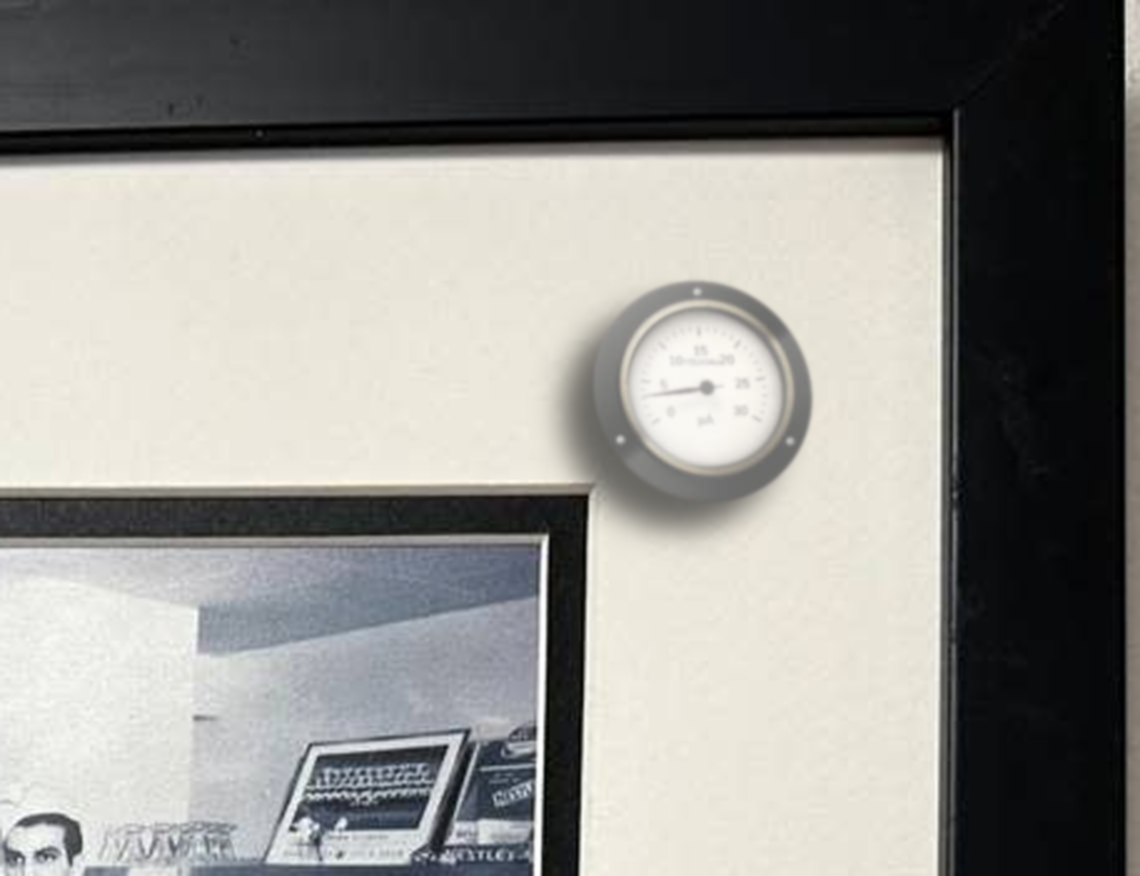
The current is 3 µA
